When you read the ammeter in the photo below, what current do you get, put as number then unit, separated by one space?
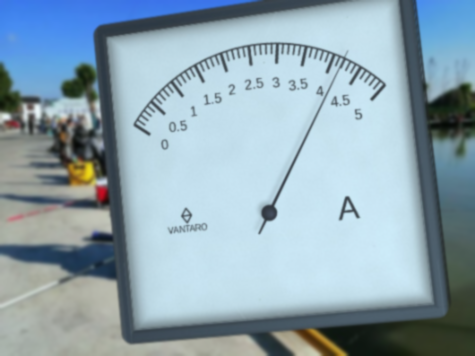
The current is 4.2 A
